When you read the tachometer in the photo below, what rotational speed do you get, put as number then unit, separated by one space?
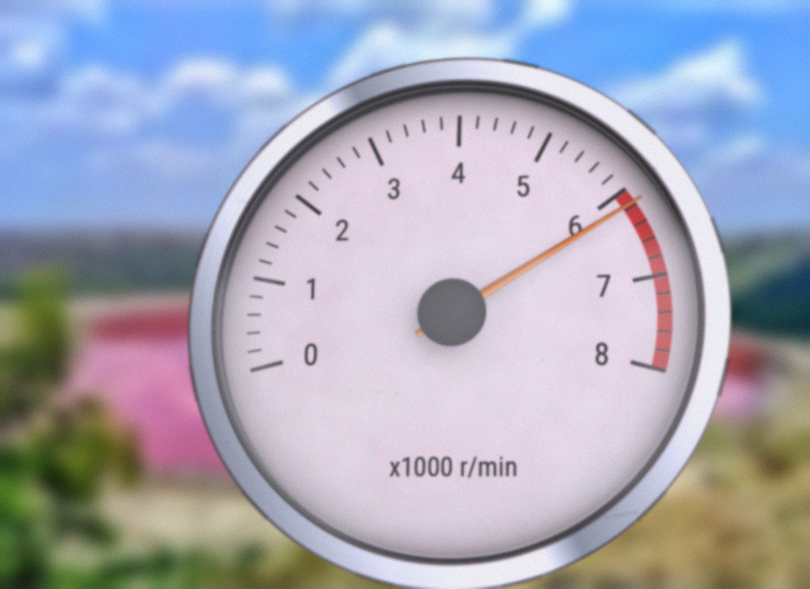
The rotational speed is 6200 rpm
